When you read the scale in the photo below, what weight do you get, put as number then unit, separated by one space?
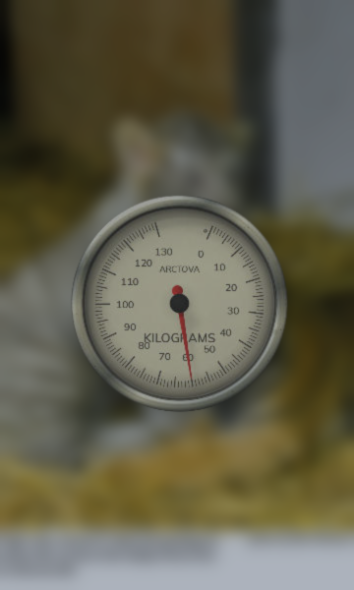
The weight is 60 kg
